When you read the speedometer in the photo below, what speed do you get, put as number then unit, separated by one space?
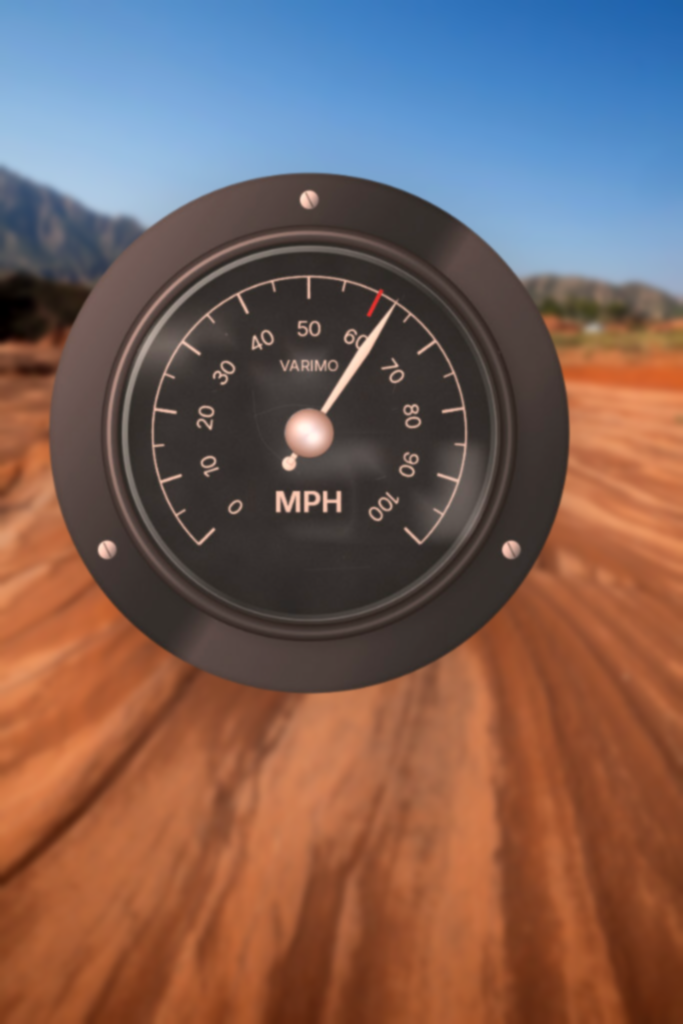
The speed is 62.5 mph
